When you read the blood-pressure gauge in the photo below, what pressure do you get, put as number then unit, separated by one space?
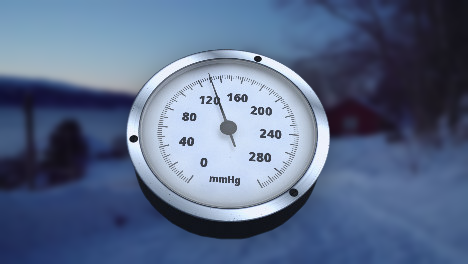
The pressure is 130 mmHg
